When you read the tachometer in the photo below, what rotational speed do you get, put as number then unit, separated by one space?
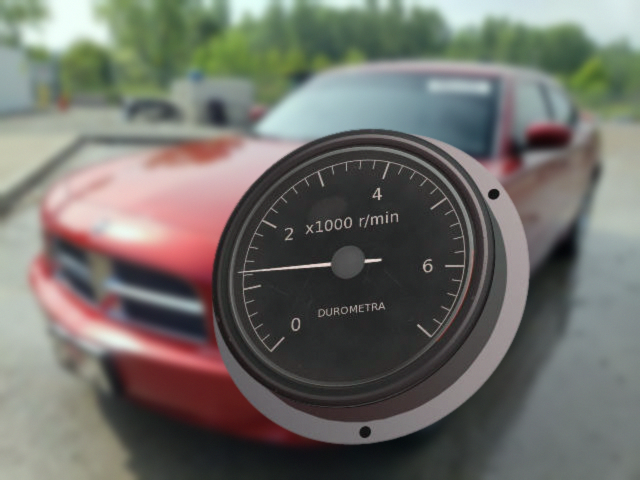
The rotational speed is 1200 rpm
